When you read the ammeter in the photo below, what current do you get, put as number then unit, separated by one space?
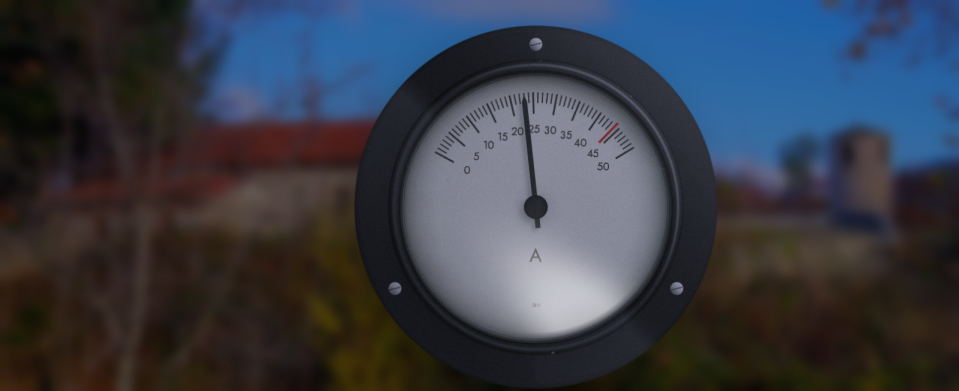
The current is 23 A
